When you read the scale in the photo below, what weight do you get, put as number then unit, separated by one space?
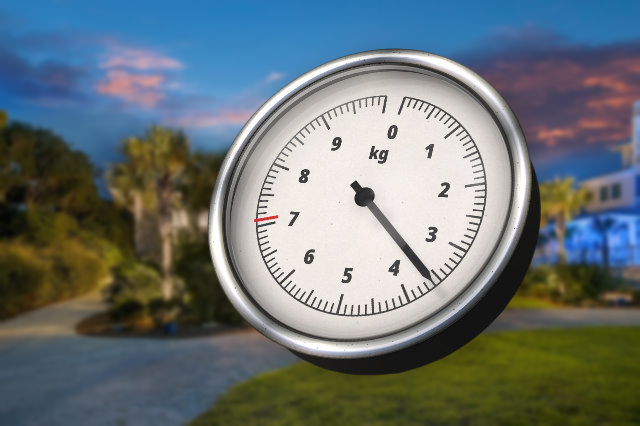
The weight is 3.6 kg
